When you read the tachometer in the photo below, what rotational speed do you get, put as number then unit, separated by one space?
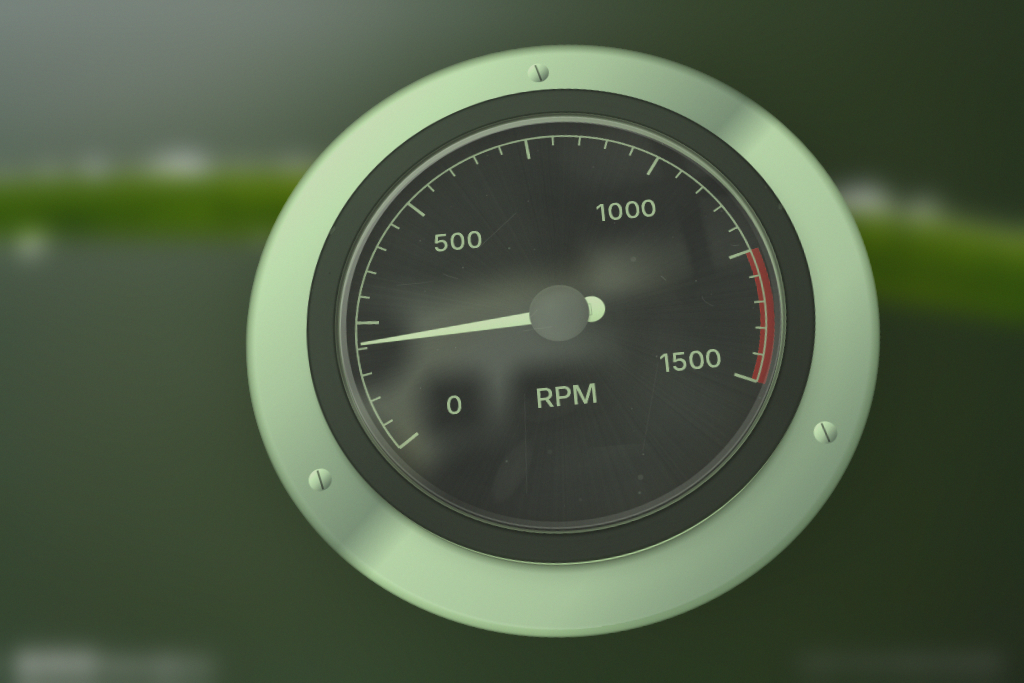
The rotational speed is 200 rpm
